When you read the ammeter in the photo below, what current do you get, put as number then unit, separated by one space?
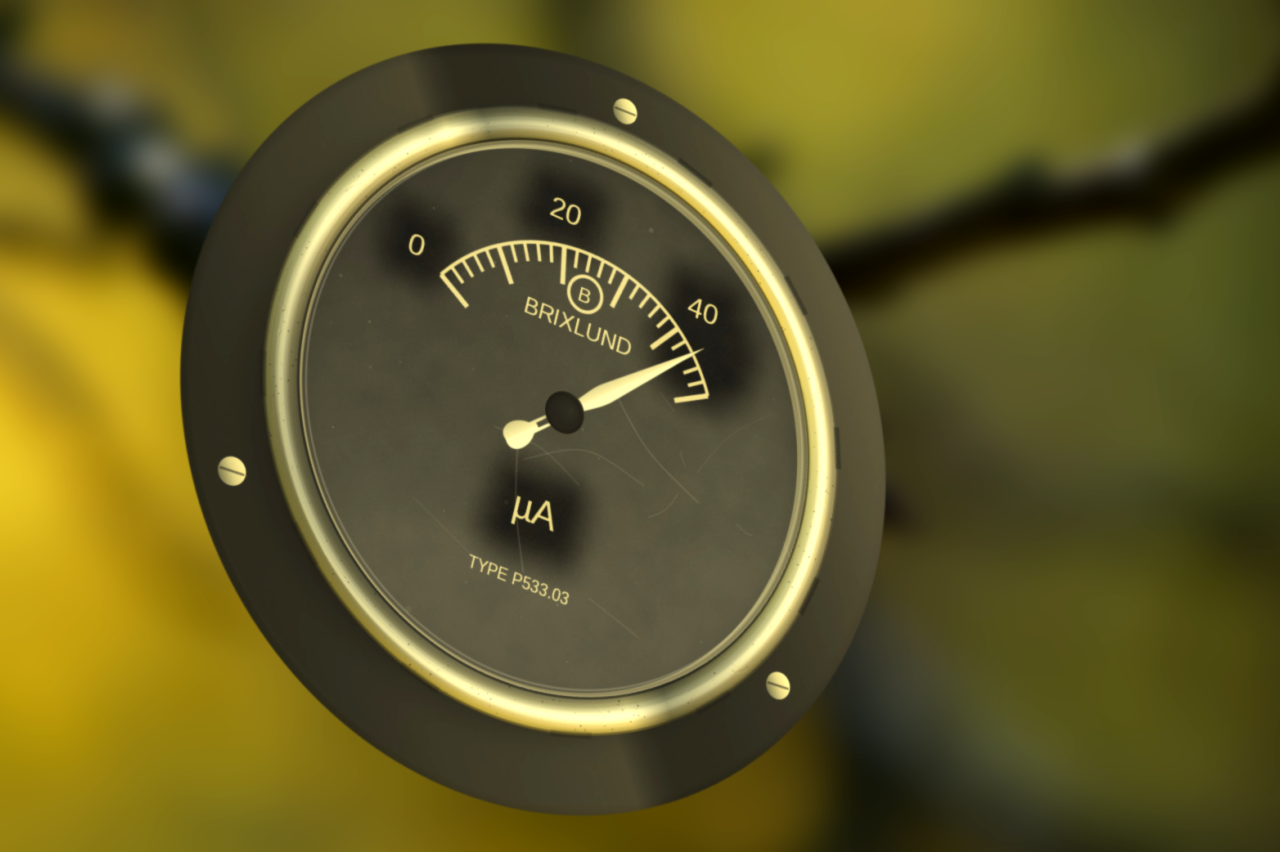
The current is 44 µA
